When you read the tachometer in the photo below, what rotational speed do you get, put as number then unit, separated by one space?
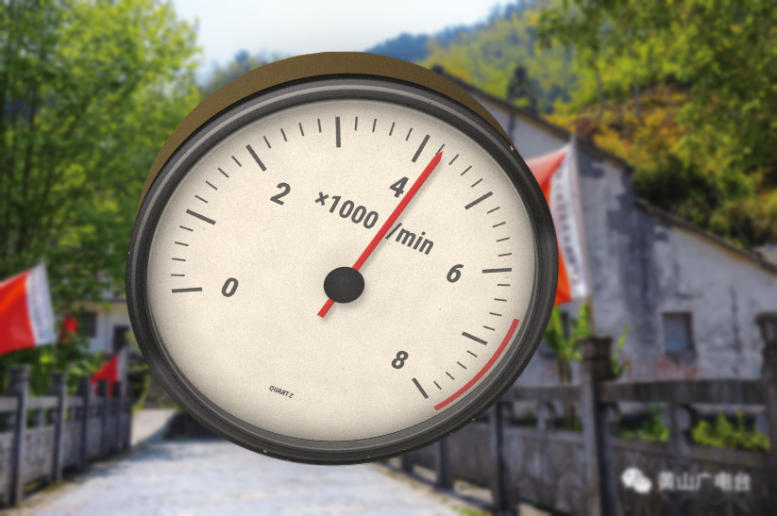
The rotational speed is 4200 rpm
